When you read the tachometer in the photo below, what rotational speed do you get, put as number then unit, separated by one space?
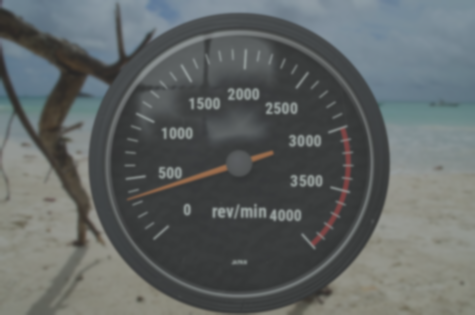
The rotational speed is 350 rpm
